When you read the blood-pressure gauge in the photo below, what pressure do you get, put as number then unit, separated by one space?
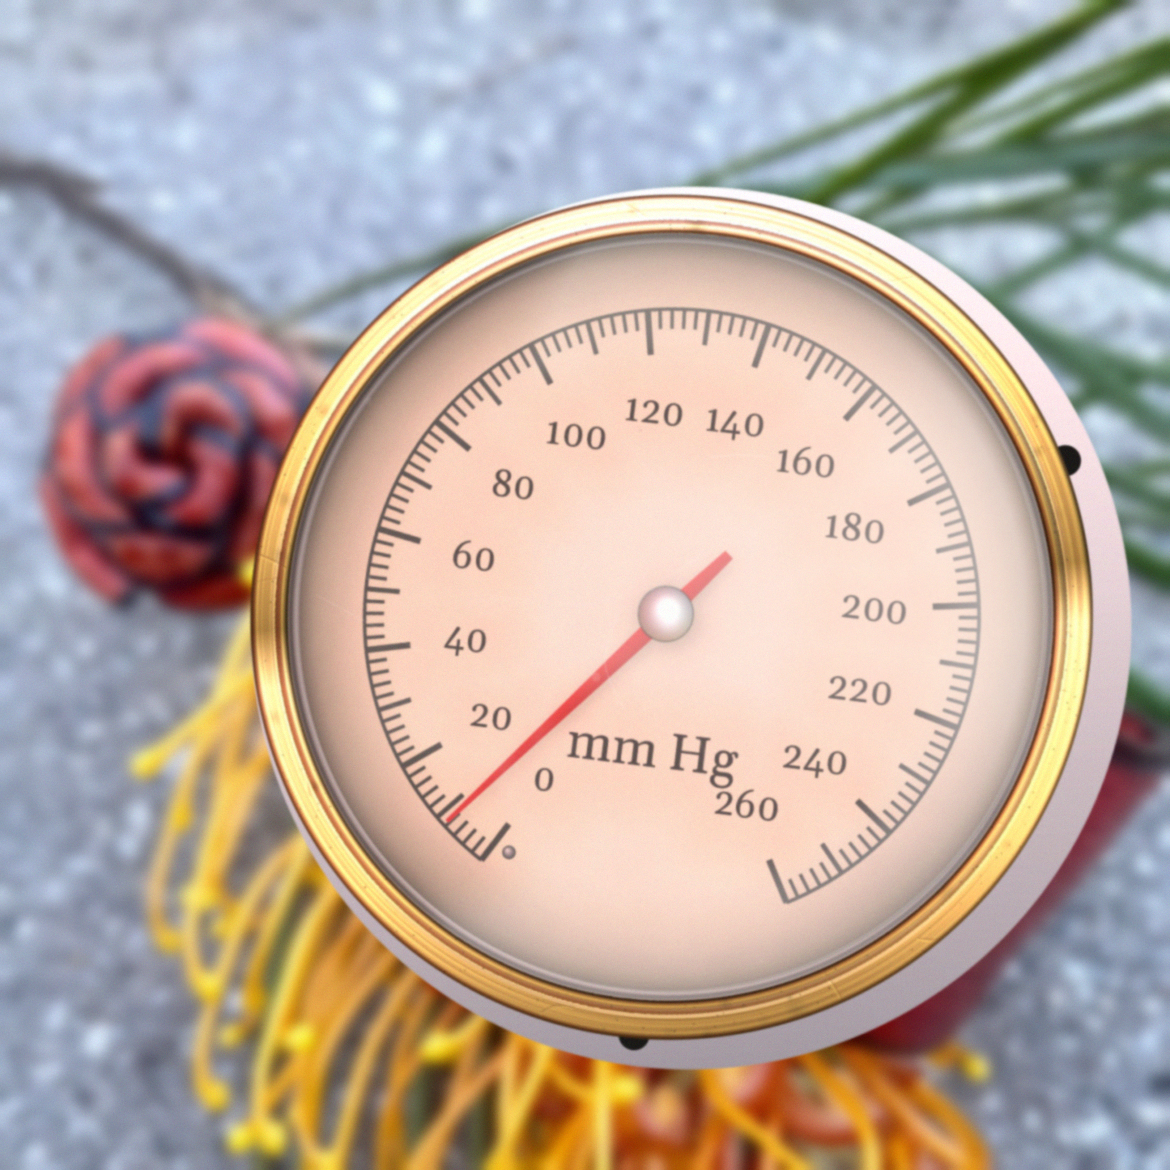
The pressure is 8 mmHg
